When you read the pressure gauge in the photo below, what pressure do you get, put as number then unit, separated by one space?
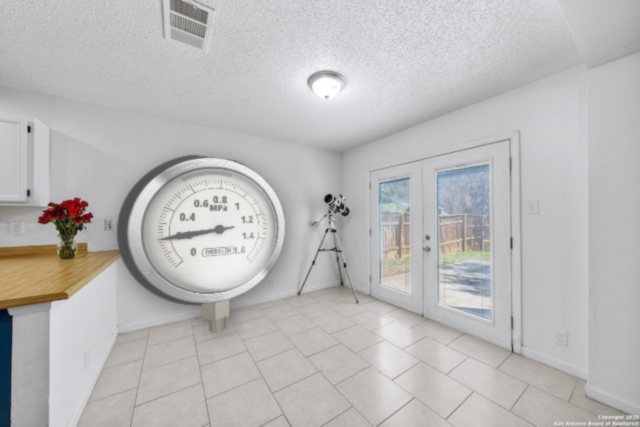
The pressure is 0.2 MPa
